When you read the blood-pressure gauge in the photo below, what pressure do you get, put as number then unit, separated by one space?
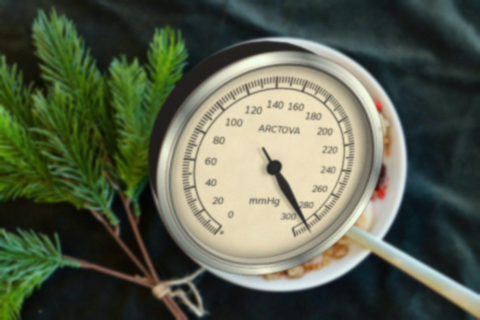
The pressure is 290 mmHg
